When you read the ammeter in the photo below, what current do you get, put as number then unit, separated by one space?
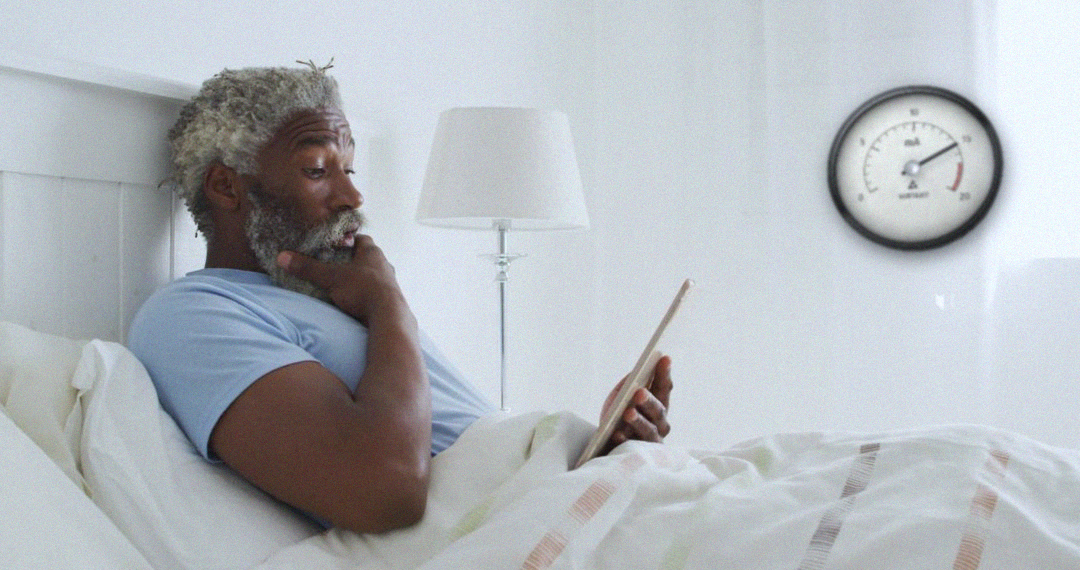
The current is 15 mA
